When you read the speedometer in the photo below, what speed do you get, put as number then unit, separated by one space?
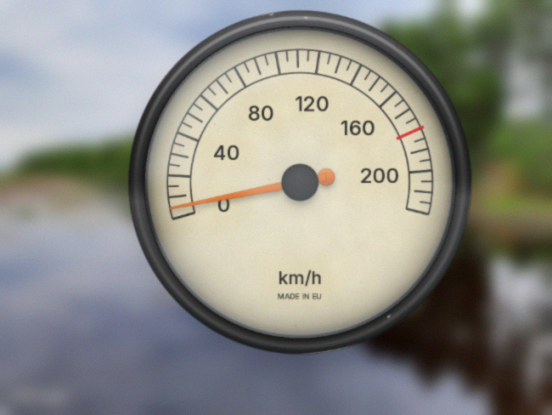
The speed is 5 km/h
